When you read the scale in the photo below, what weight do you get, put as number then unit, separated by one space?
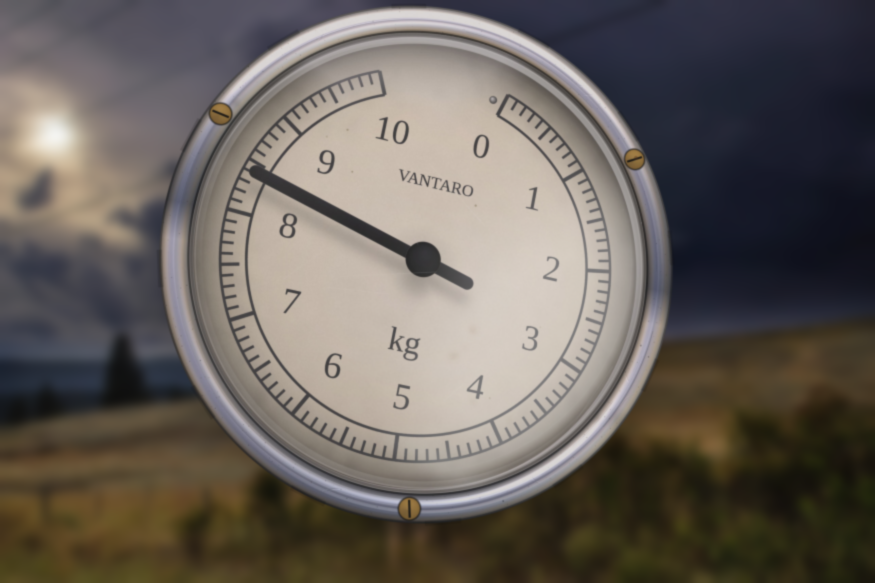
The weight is 8.4 kg
